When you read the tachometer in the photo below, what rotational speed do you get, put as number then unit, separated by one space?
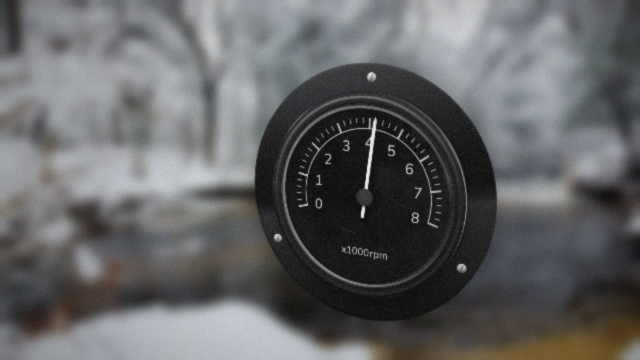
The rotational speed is 4200 rpm
